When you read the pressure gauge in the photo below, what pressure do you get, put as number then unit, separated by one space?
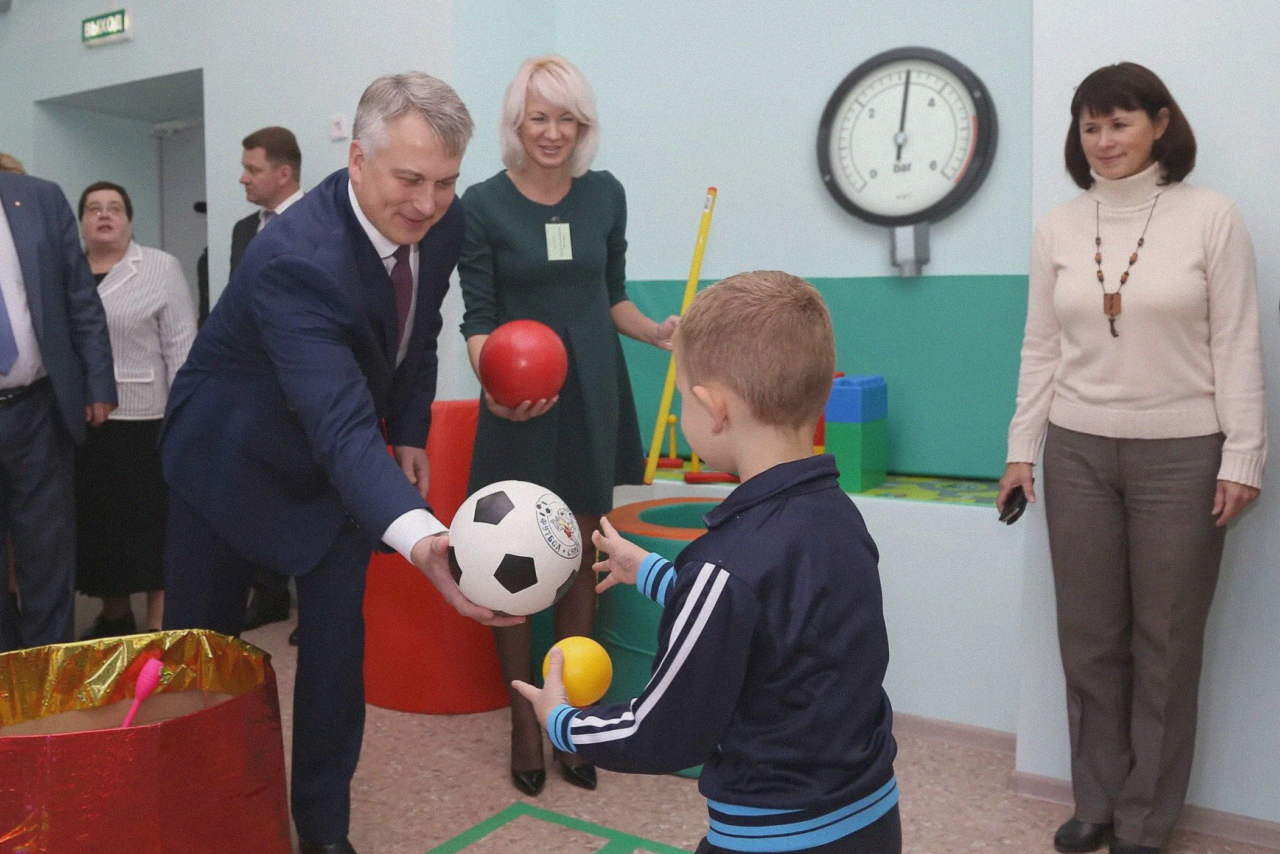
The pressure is 3.2 bar
